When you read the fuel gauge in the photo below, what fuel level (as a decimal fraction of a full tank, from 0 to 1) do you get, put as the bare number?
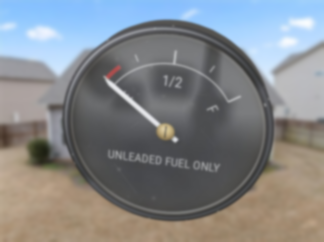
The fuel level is 0
